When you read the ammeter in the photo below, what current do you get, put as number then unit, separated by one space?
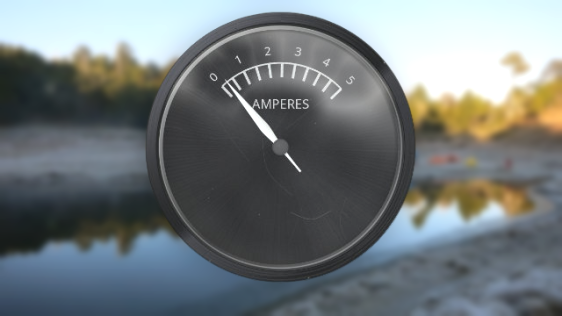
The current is 0.25 A
